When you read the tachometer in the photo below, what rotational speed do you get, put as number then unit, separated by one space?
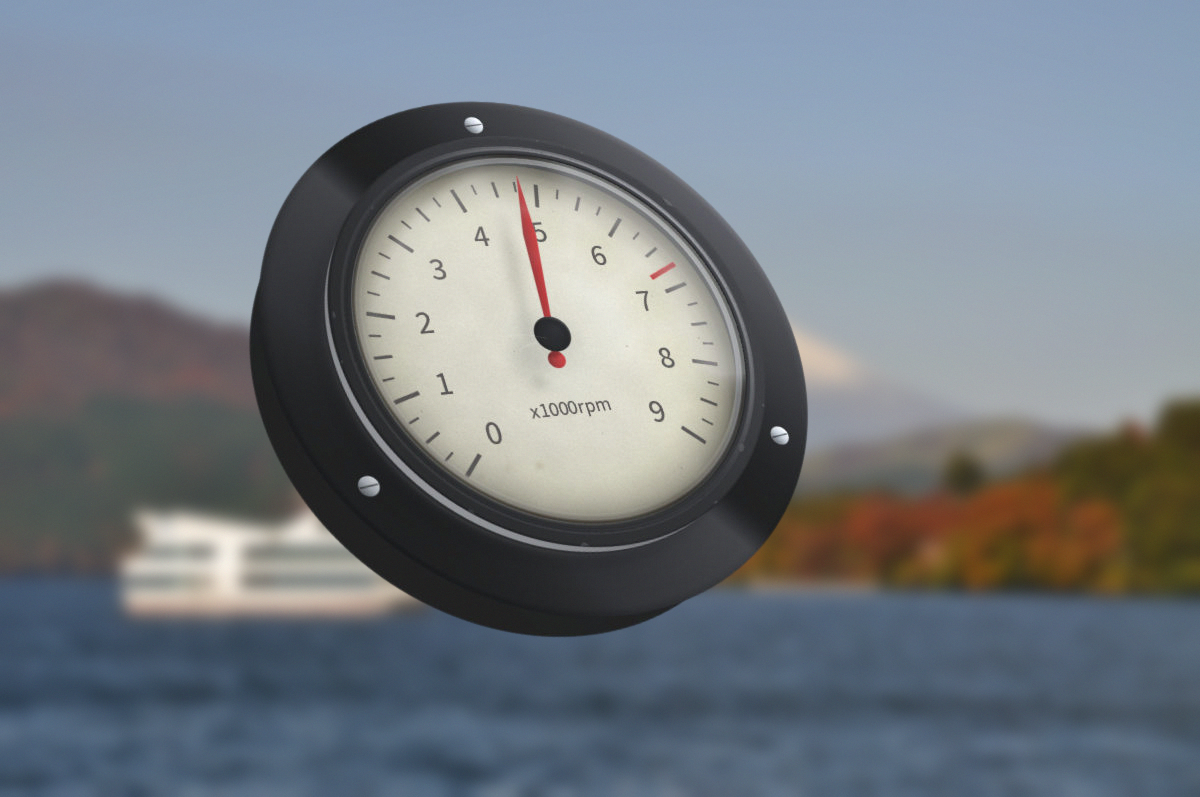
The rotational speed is 4750 rpm
